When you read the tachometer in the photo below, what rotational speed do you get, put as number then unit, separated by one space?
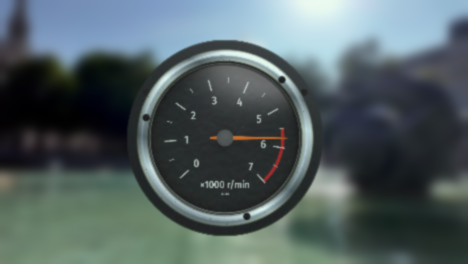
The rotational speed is 5750 rpm
